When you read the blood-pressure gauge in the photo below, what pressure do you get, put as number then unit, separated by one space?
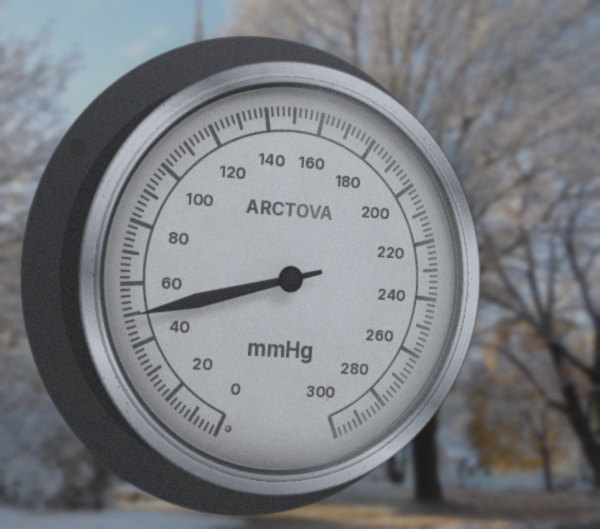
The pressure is 50 mmHg
